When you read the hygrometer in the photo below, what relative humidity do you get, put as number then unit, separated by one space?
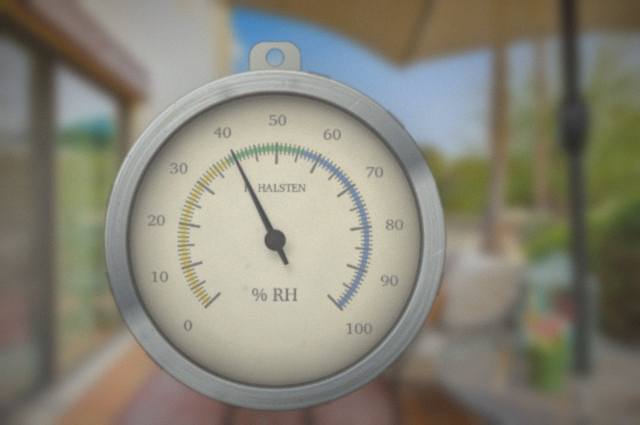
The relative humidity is 40 %
